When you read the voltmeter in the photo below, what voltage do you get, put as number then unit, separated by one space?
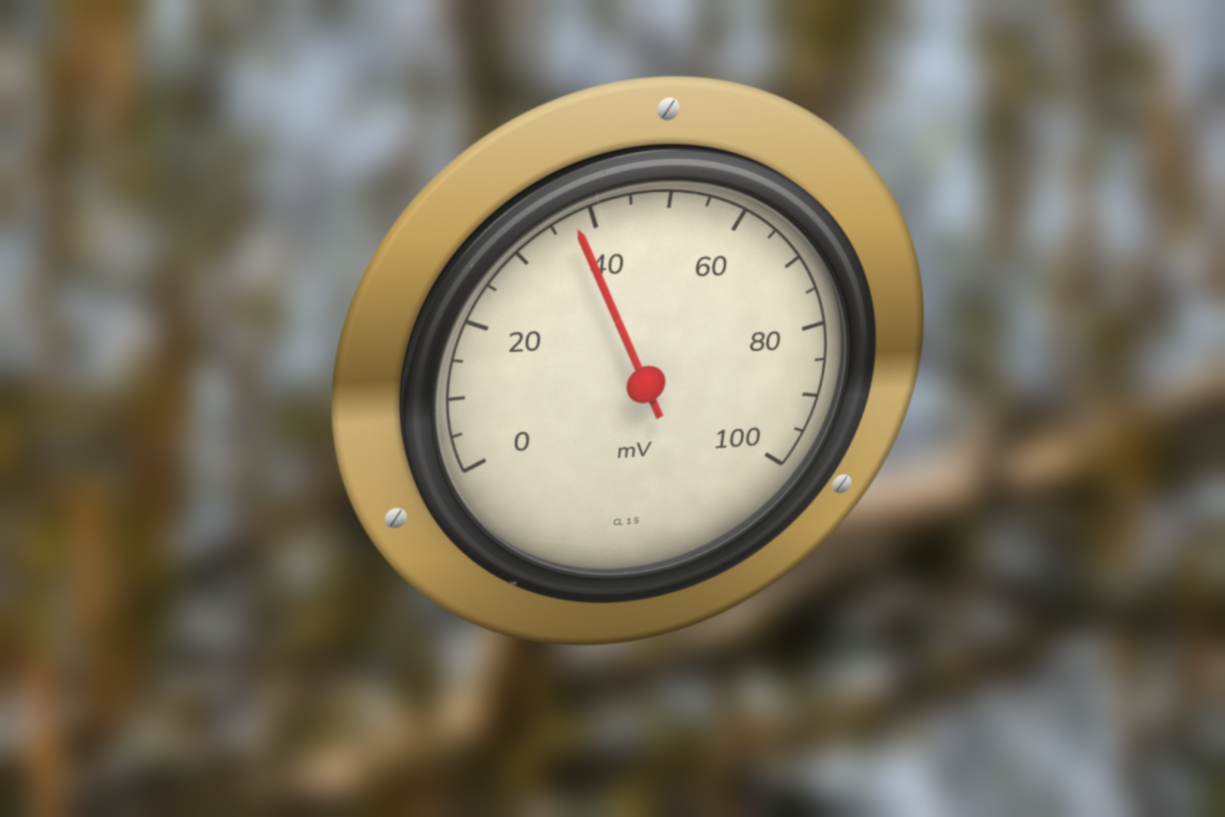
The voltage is 37.5 mV
